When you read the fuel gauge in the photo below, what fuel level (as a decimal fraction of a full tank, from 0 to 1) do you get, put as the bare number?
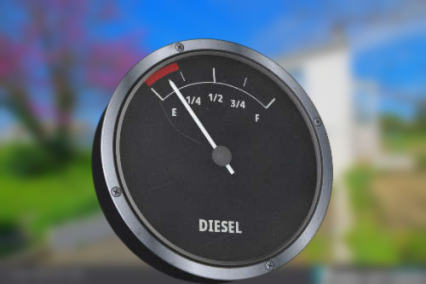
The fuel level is 0.125
